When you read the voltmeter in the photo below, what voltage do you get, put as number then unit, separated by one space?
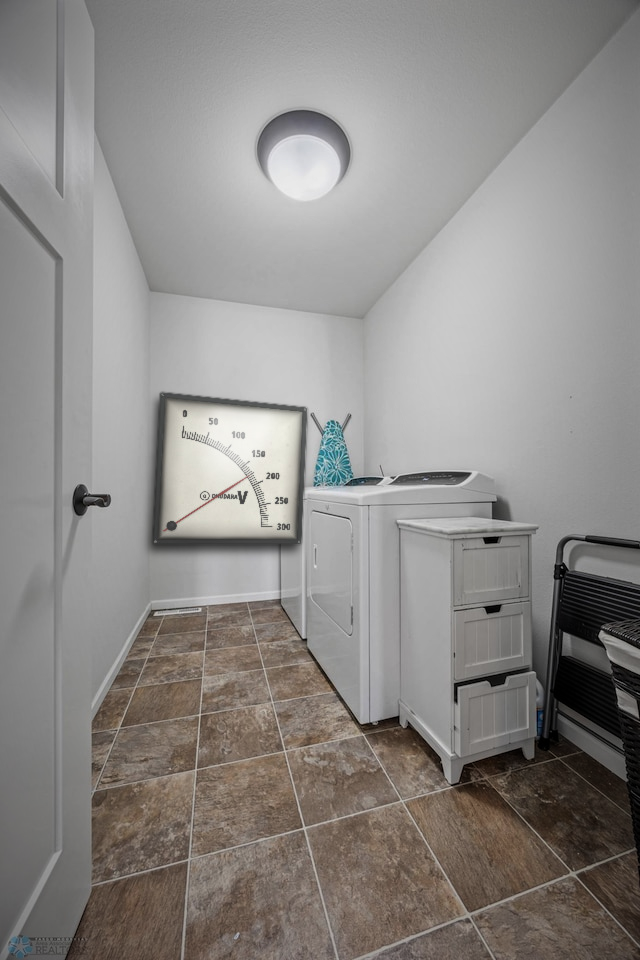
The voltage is 175 V
